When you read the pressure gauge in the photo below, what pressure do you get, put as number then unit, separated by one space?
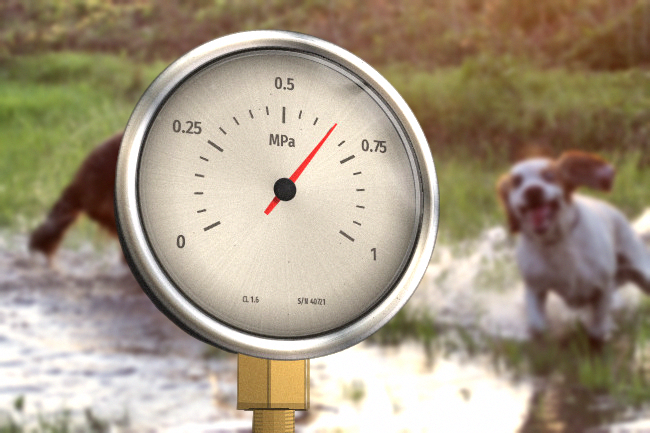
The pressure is 0.65 MPa
